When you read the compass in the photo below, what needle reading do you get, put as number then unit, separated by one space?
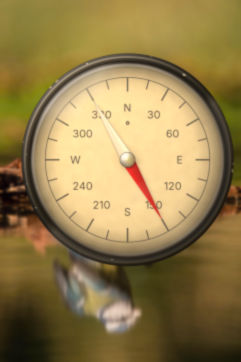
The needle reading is 150 °
